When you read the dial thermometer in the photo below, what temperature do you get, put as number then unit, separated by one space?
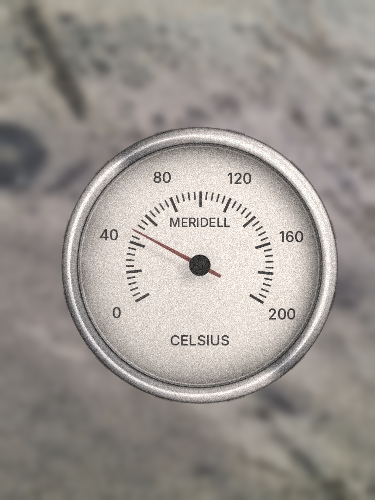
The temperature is 48 °C
